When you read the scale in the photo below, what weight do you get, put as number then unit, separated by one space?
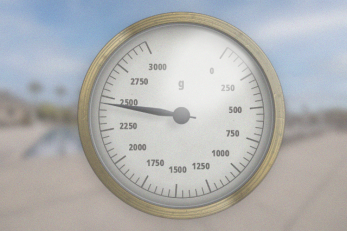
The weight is 2450 g
